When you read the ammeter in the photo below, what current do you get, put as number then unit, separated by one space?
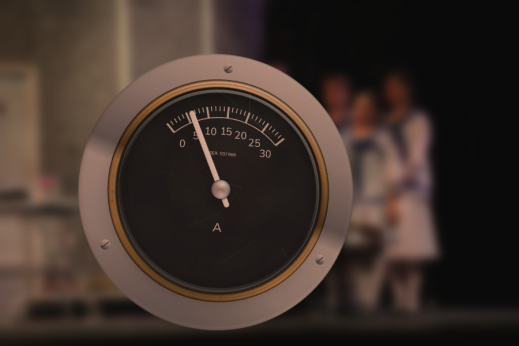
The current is 6 A
